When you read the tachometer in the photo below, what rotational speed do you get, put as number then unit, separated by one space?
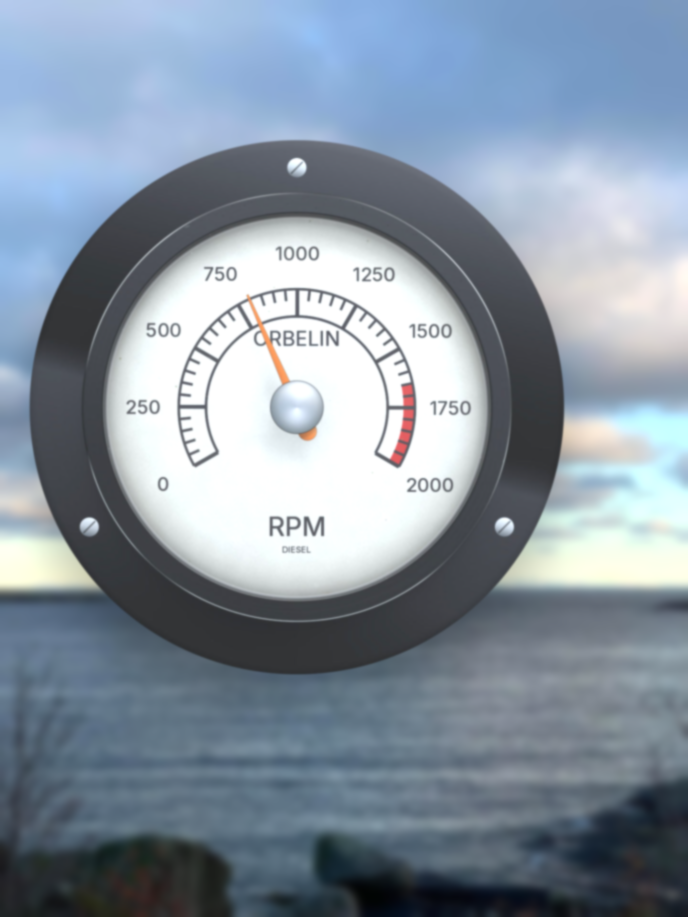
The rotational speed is 800 rpm
